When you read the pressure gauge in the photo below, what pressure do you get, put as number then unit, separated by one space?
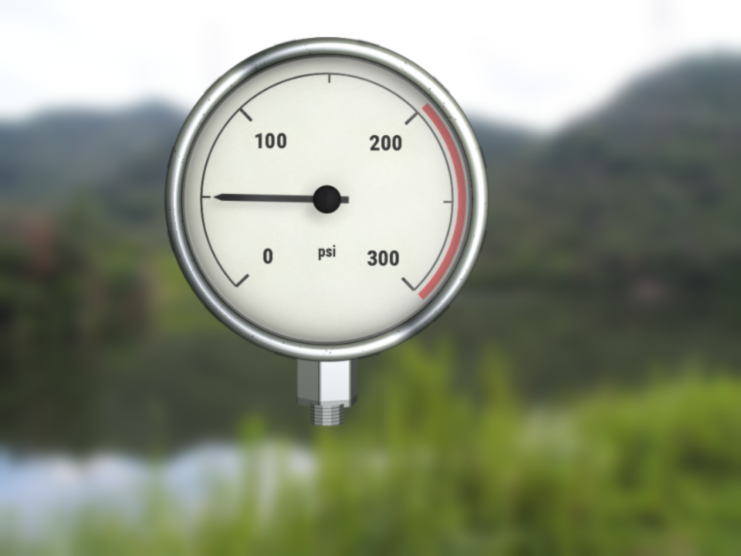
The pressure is 50 psi
